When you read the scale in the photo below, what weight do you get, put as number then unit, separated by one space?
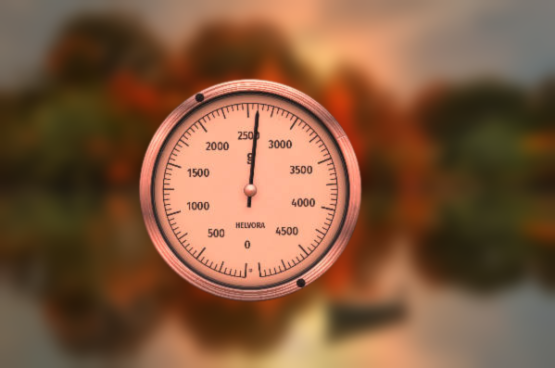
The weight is 2600 g
